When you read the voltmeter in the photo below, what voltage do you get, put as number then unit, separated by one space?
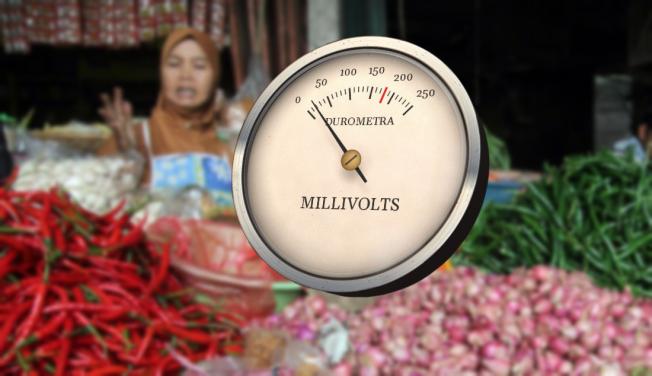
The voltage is 20 mV
